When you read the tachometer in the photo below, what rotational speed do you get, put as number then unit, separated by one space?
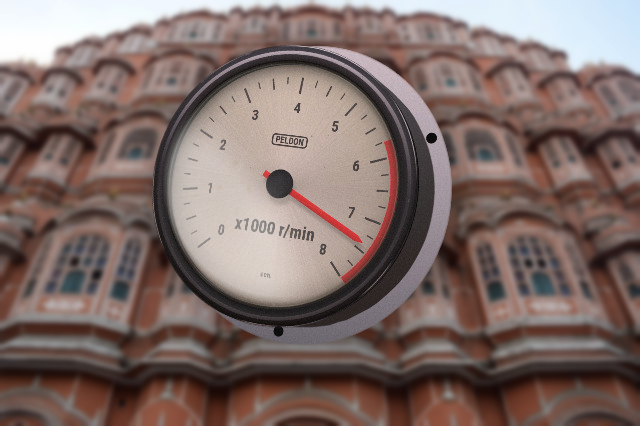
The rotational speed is 7375 rpm
